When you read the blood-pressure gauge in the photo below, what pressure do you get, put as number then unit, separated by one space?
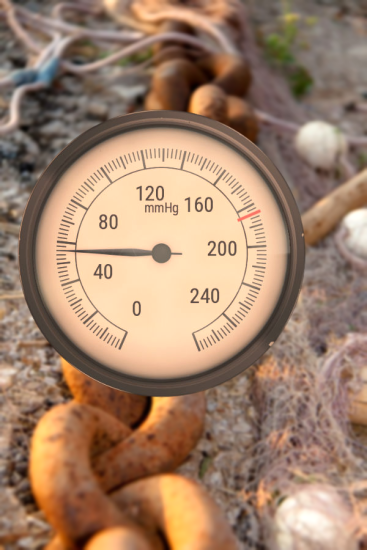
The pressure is 56 mmHg
